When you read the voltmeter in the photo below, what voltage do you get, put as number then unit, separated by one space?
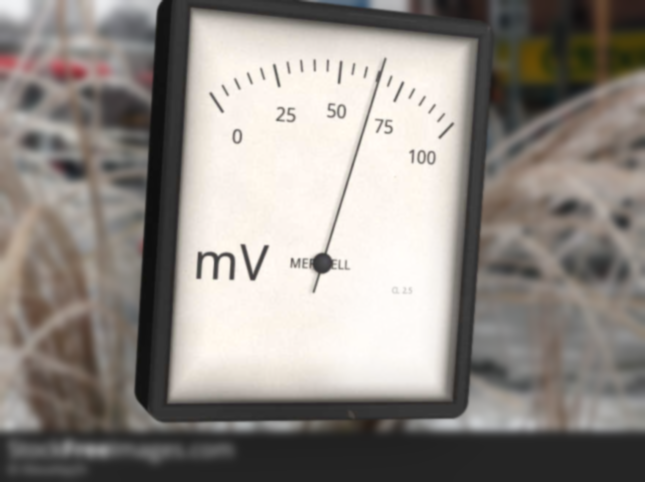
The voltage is 65 mV
